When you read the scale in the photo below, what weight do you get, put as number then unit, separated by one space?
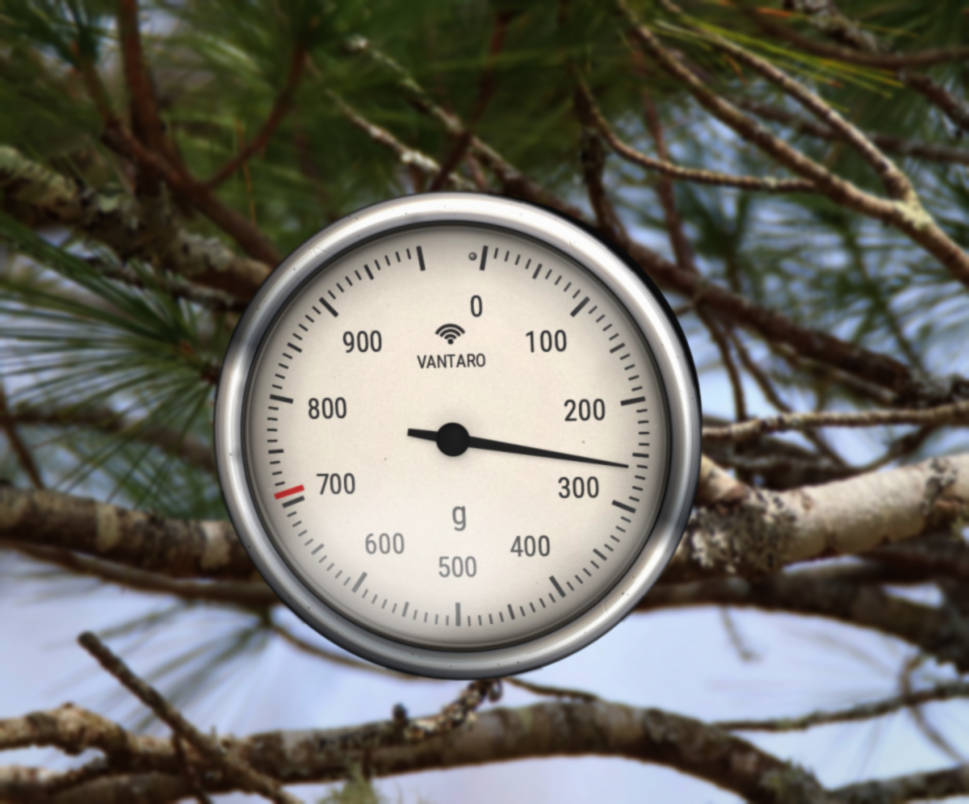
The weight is 260 g
